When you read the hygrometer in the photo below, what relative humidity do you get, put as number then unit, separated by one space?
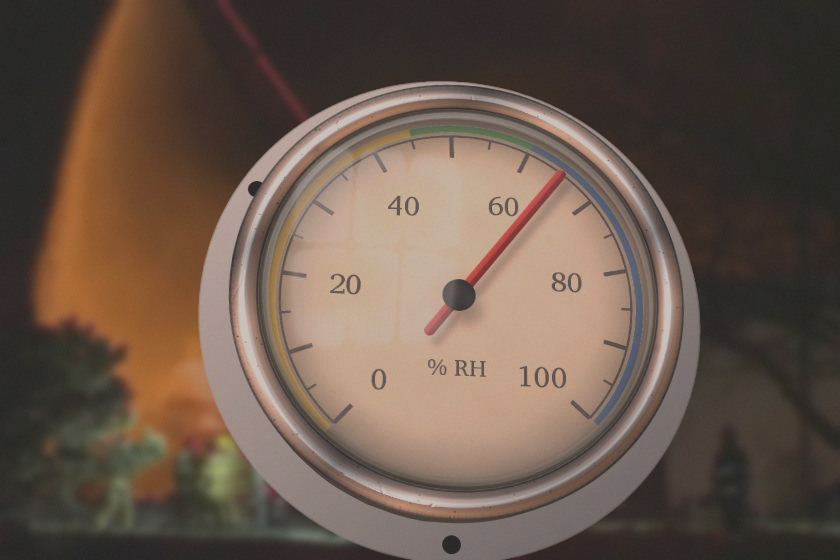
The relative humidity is 65 %
